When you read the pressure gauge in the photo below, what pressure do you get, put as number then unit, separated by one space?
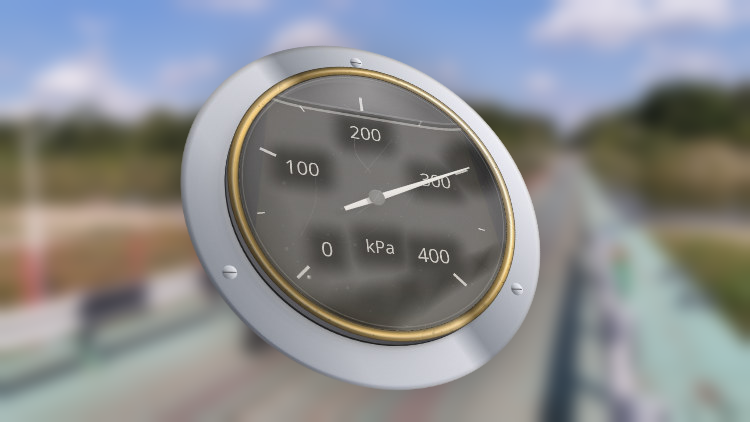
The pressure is 300 kPa
